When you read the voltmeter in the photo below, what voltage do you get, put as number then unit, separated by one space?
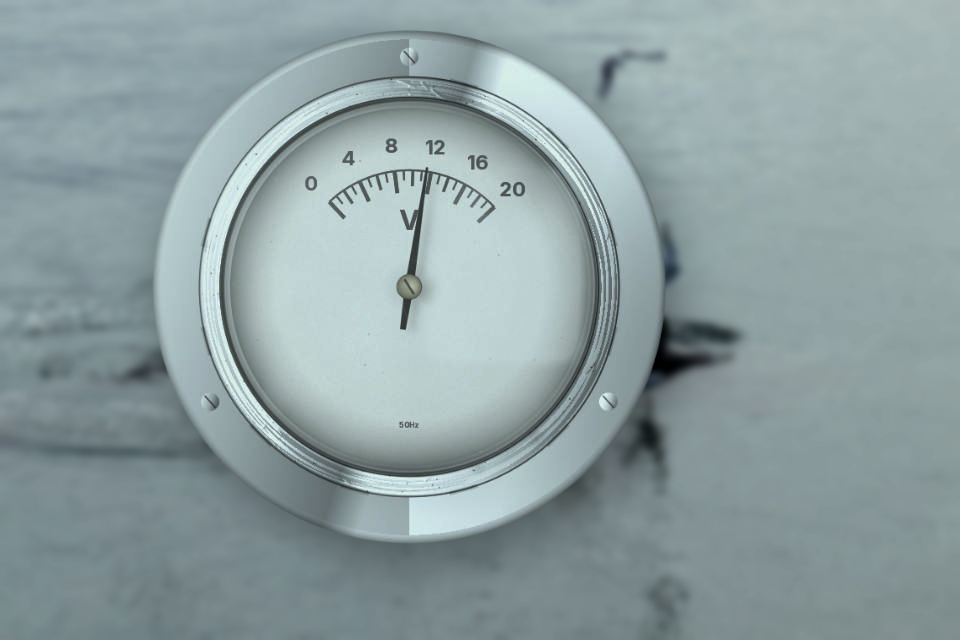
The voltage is 11.5 V
